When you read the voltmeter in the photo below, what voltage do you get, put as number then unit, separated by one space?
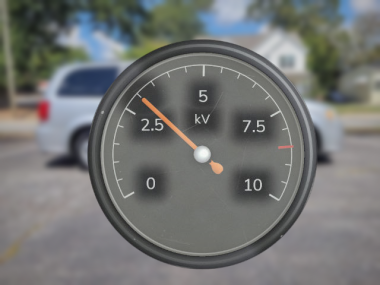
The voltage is 3 kV
